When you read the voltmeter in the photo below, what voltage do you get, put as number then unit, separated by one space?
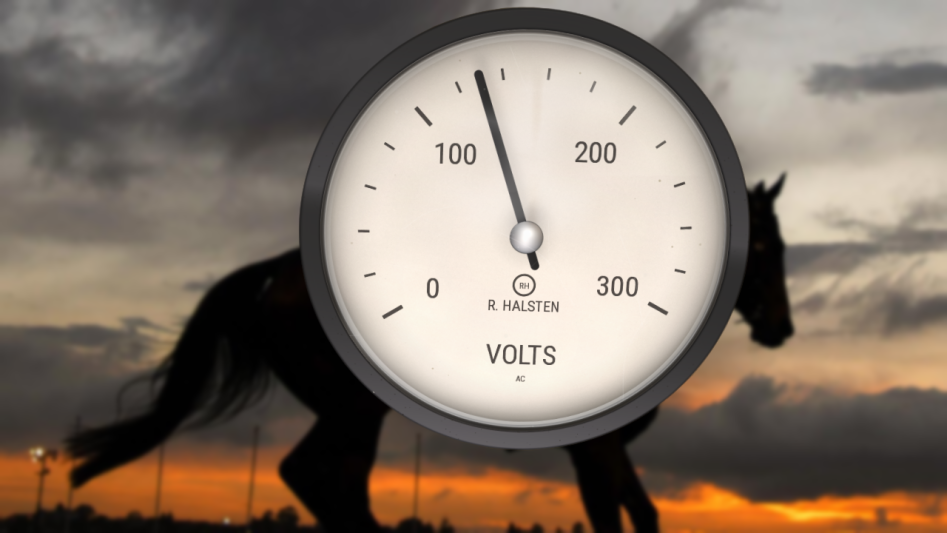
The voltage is 130 V
